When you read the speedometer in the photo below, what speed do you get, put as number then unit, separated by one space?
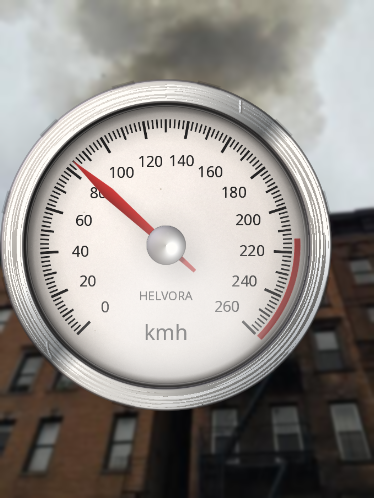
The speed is 84 km/h
